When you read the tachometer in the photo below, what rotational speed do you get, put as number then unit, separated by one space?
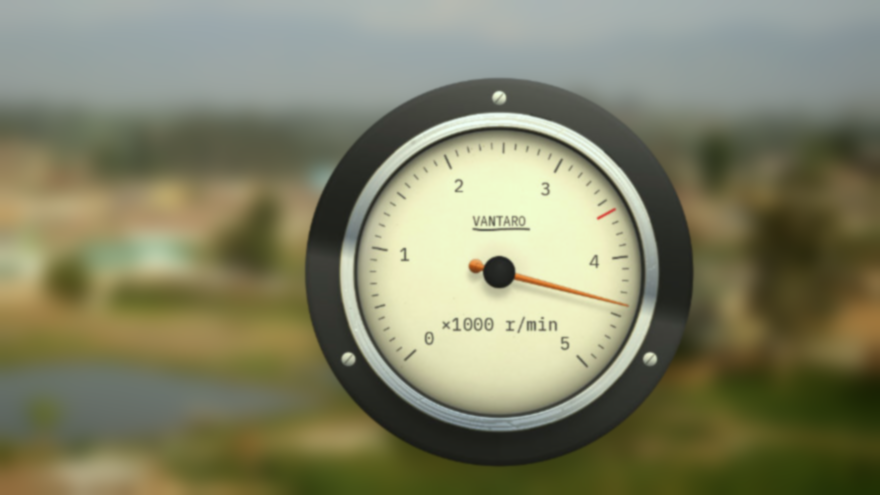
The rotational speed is 4400 rpm
